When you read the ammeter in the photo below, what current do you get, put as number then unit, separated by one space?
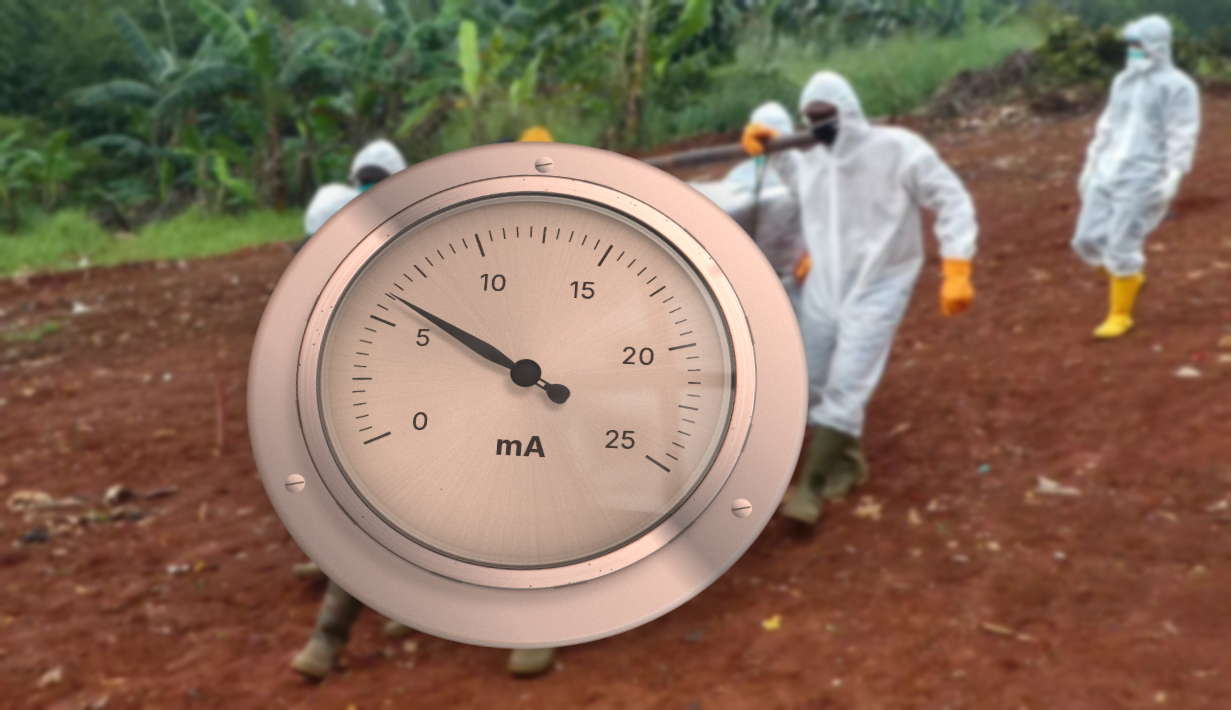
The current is 6 mA
